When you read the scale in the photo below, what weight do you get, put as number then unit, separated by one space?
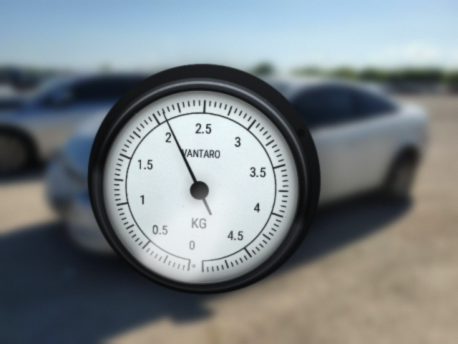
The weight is 2.1 kg
